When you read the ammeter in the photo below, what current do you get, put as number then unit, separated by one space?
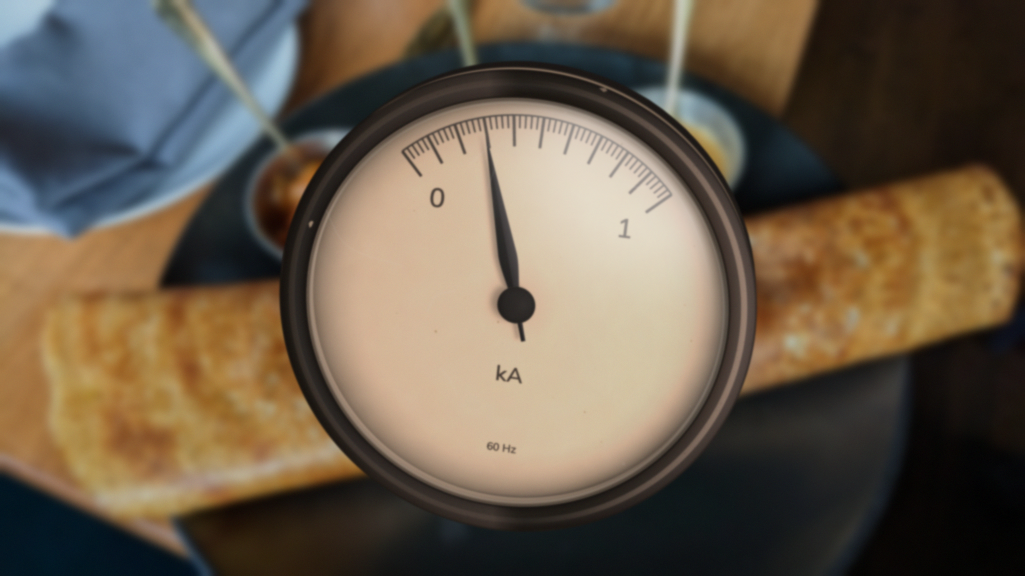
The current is 0.3 kA
